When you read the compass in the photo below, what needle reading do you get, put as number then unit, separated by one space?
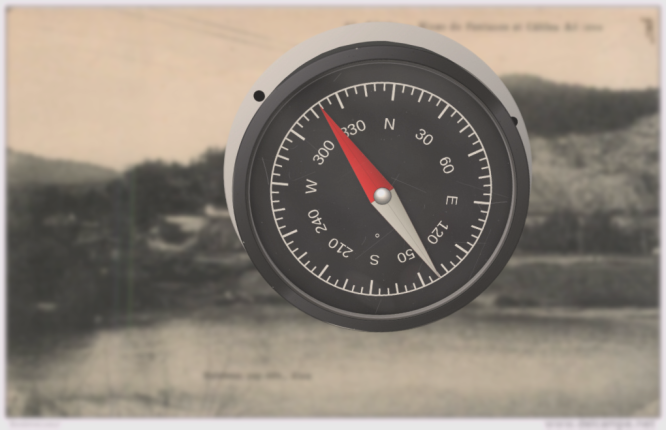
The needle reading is 320 °
